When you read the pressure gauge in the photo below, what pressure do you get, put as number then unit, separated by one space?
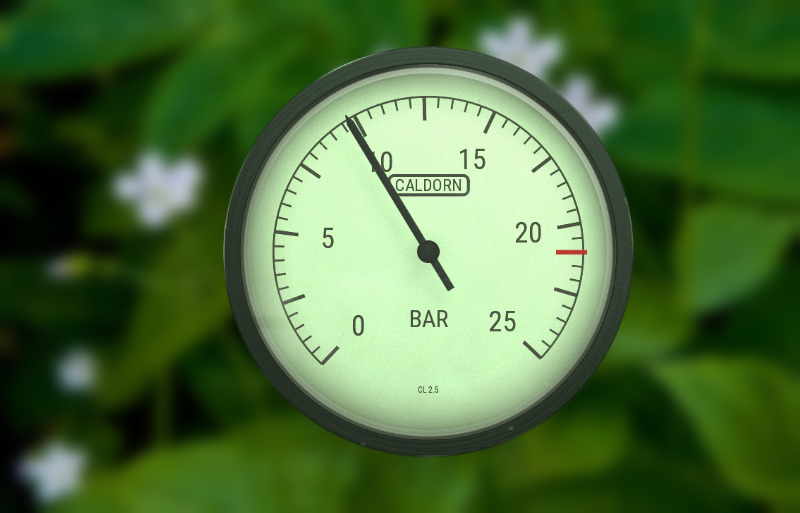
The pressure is 9.75 bar
